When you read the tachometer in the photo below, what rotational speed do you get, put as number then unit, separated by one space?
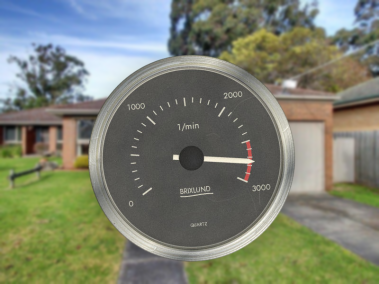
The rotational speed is 2750 rpm
